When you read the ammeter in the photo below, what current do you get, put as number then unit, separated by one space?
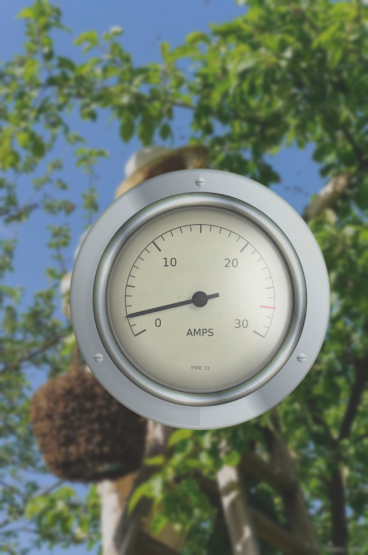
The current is 2 A
